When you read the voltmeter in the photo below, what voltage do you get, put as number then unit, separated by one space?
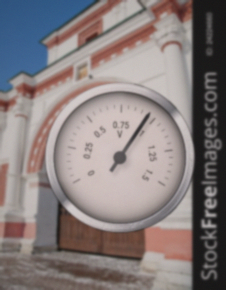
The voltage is 0.95 V
